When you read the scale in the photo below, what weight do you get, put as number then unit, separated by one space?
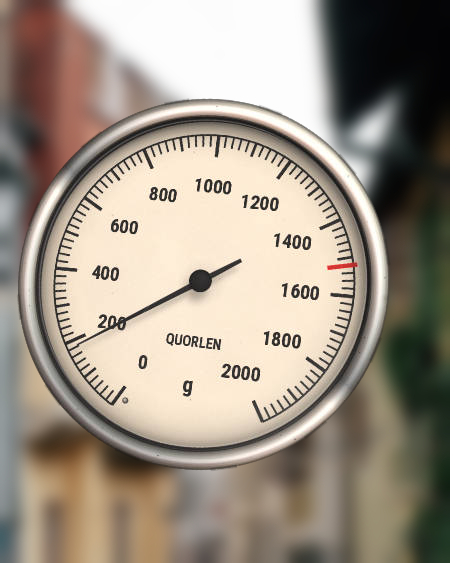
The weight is 180 g
